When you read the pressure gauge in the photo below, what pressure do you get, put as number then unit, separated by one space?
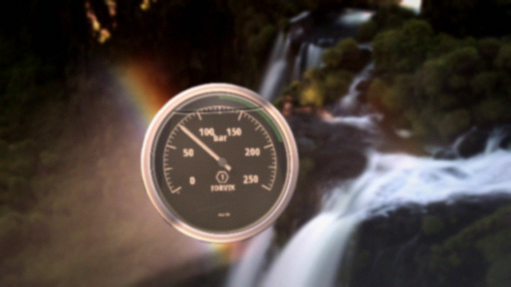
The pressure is 75 bar
